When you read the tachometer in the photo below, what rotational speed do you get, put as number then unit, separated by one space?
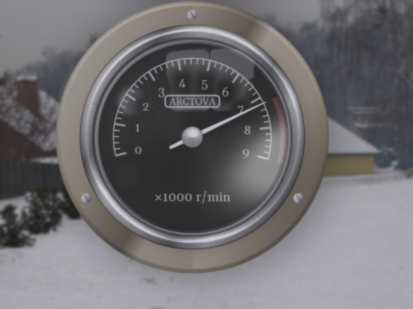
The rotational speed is 7200 rpm
